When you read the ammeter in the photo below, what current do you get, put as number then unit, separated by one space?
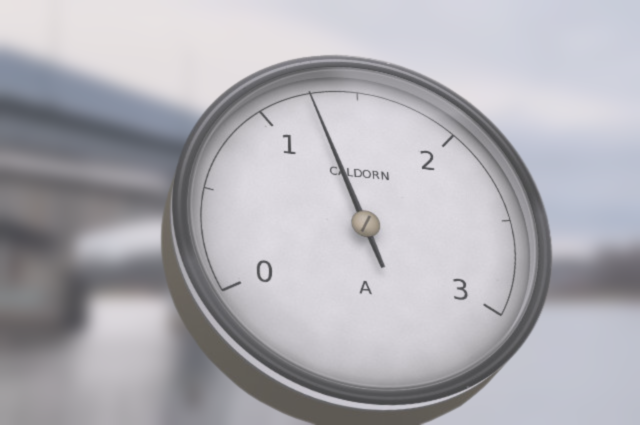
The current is 1.25 A
